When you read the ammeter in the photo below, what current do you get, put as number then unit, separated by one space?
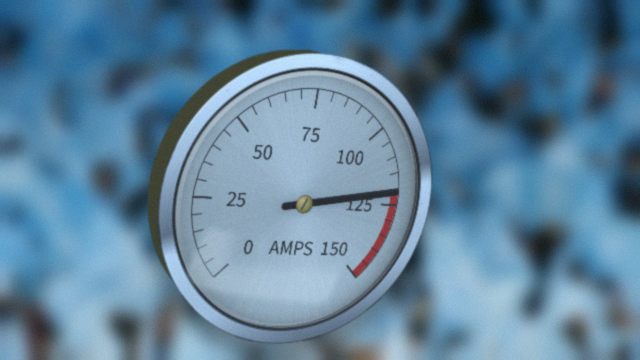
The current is 120 A
